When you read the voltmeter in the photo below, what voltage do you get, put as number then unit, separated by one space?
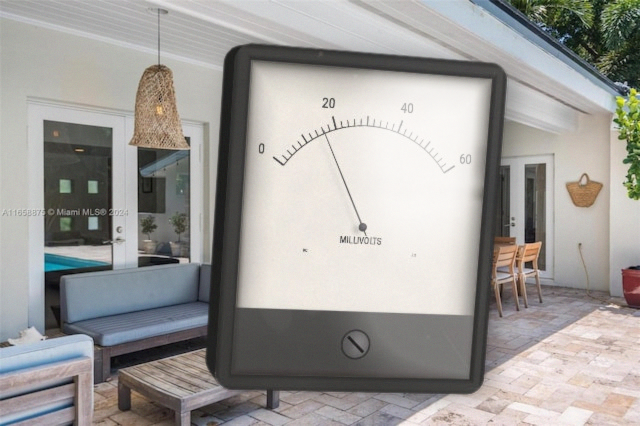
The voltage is 16 mV
